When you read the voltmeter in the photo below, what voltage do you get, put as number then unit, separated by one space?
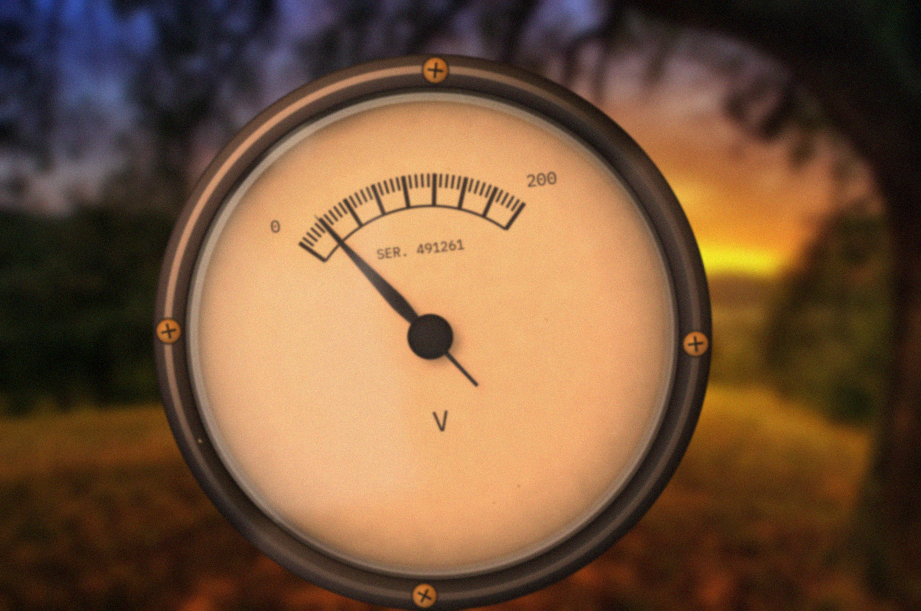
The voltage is 25 V
